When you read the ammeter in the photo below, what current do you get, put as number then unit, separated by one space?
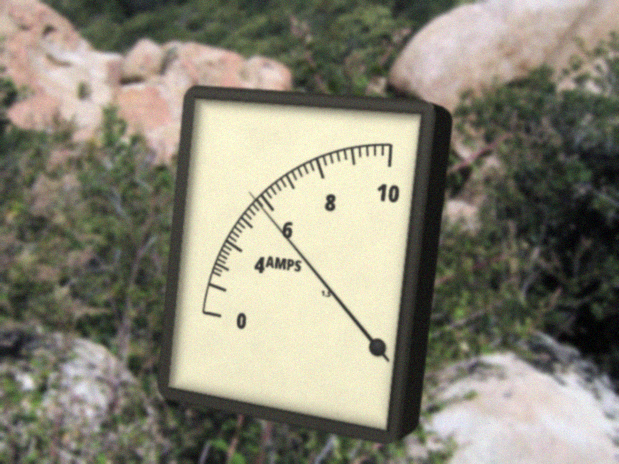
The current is 5.8 A
